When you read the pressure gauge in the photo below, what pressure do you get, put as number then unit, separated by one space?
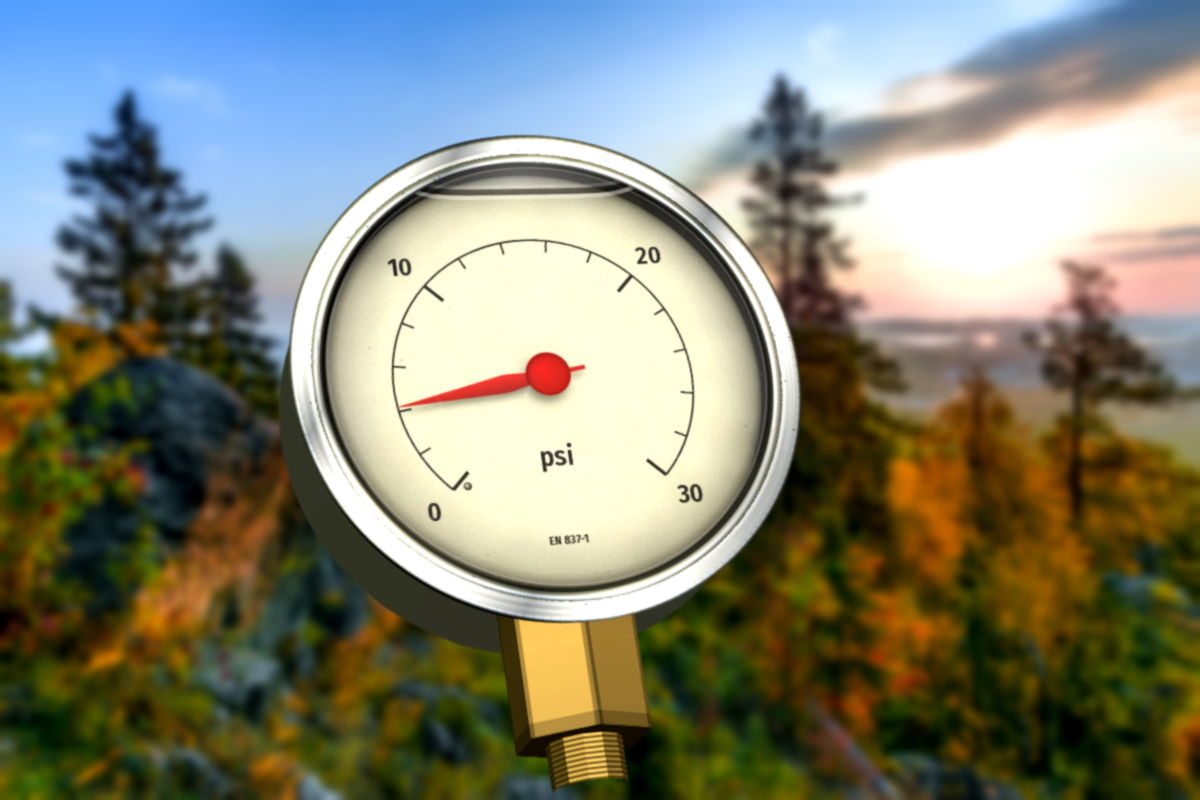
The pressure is 4 psi
